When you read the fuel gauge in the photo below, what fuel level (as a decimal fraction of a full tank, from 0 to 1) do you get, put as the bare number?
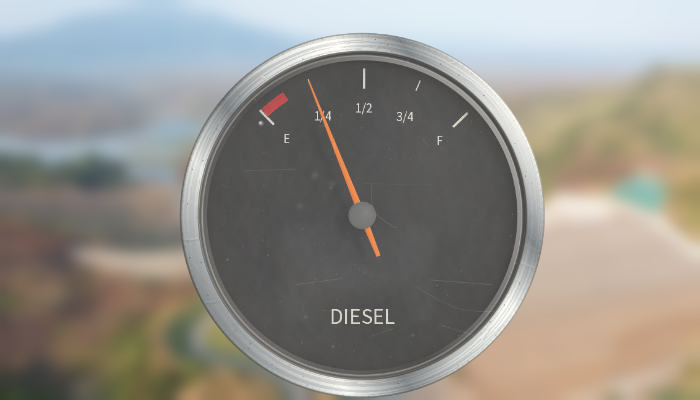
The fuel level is 0.25
